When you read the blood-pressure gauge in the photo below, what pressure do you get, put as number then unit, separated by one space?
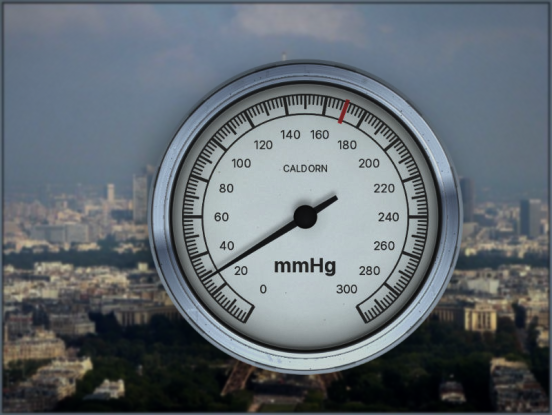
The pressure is 28 mmHg
